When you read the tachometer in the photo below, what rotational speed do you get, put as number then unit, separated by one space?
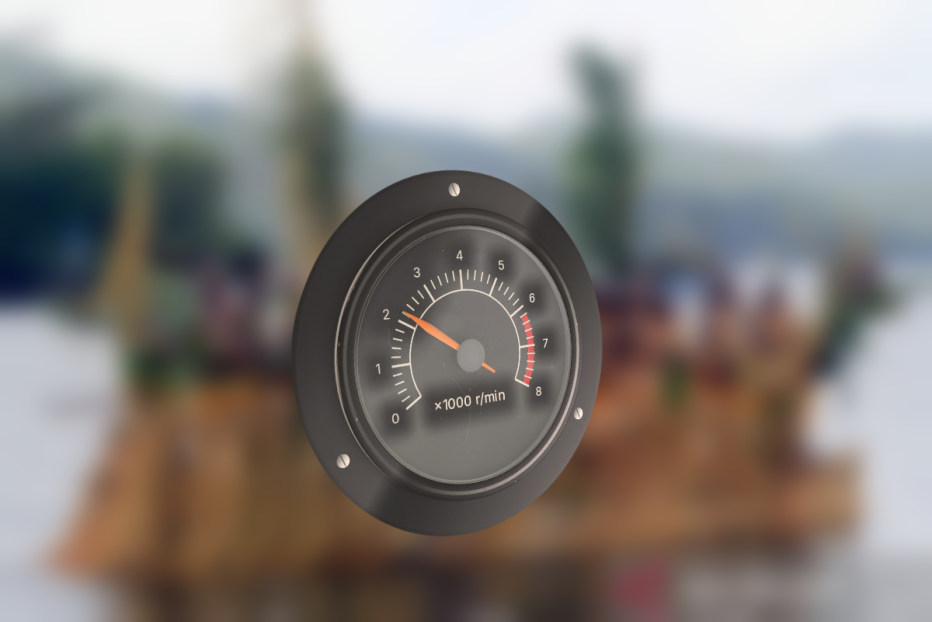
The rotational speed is 2200 rpm
